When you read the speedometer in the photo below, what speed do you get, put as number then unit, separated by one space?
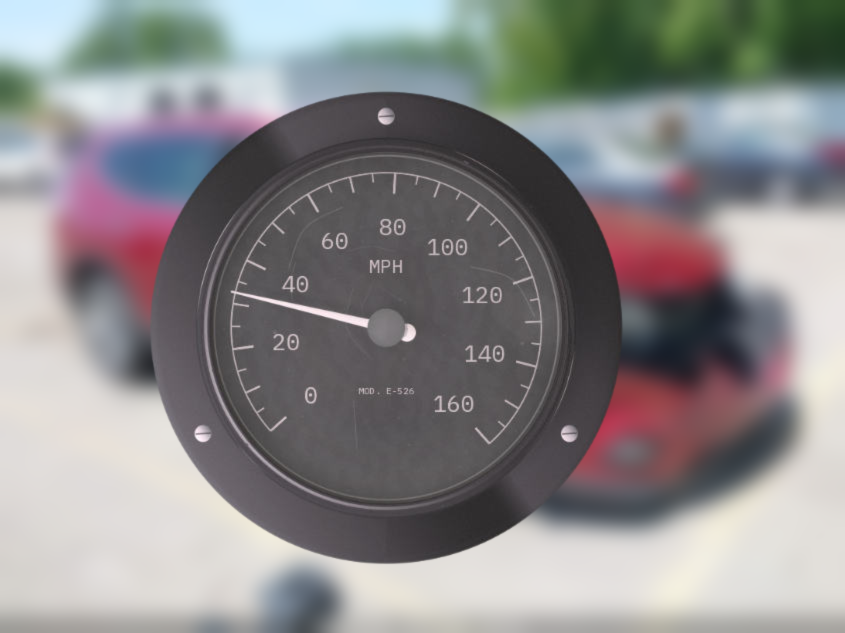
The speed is 32.5 mph
